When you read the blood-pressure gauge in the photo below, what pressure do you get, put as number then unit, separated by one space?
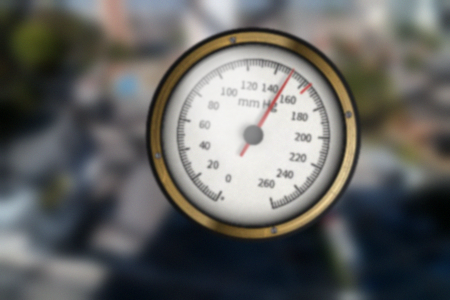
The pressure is 150 mmHg
